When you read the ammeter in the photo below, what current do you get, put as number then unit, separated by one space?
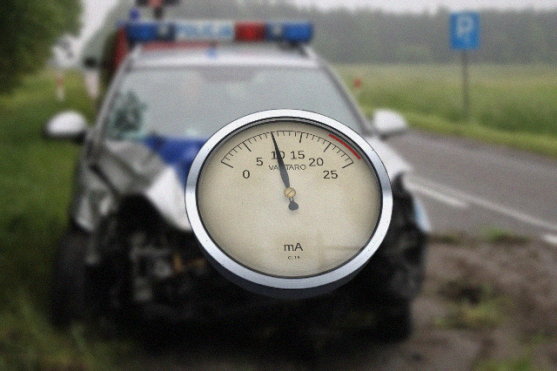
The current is 10 mA
